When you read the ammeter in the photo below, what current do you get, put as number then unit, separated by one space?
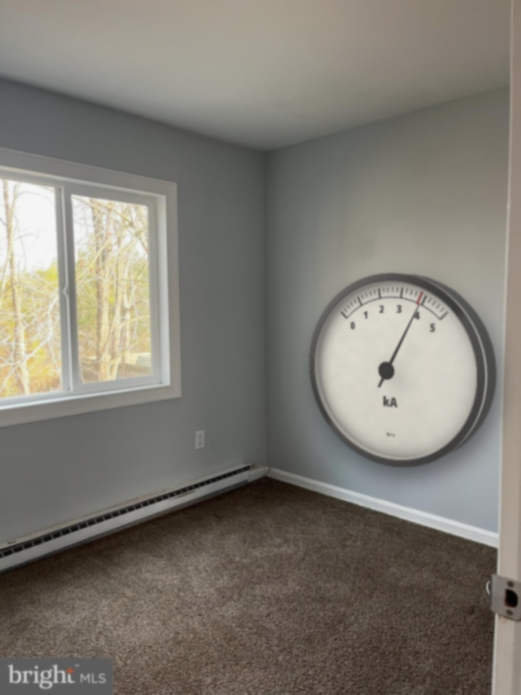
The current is 4 kA
